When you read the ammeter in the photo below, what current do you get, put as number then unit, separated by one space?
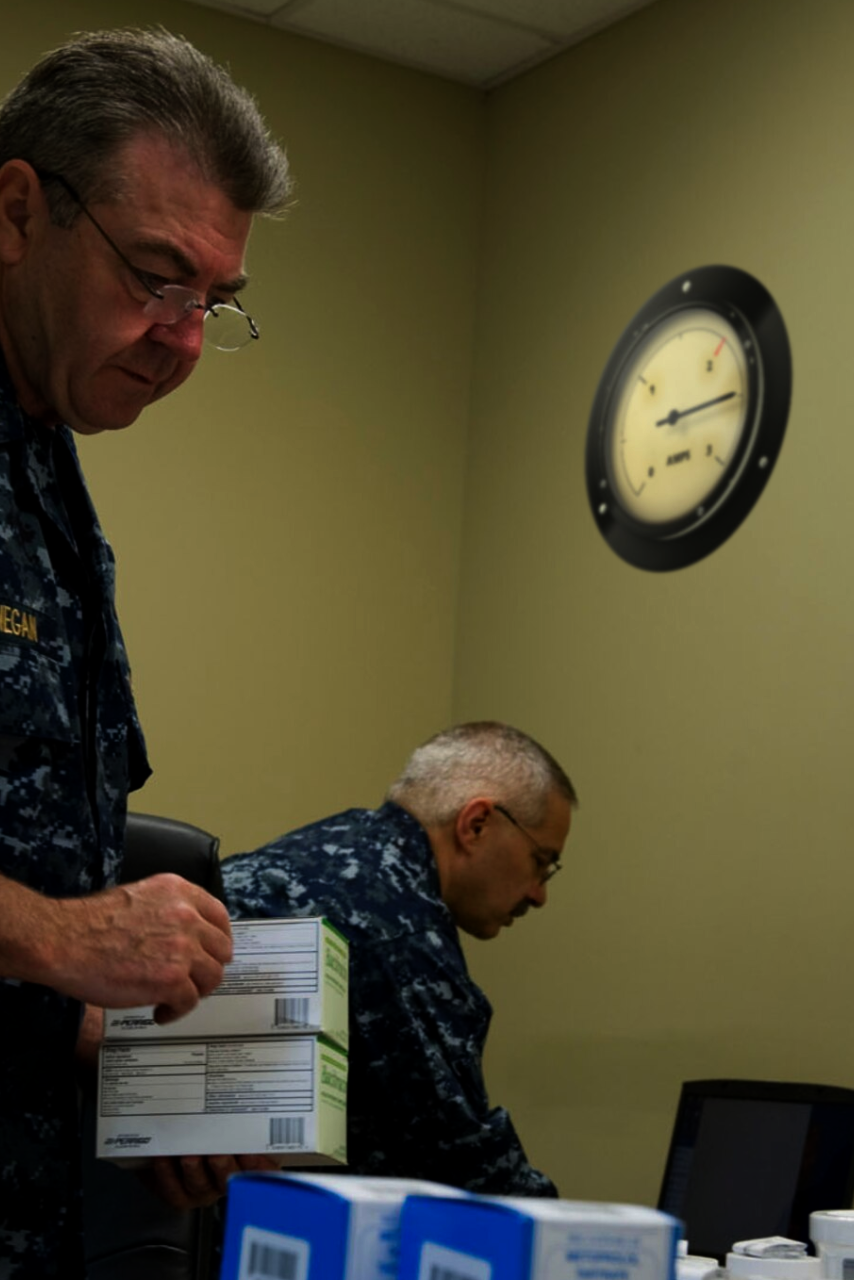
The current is 2.5 A
